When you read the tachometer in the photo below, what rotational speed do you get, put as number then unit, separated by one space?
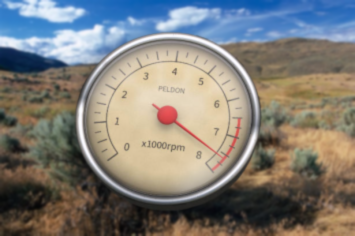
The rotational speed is 7625 rpm
